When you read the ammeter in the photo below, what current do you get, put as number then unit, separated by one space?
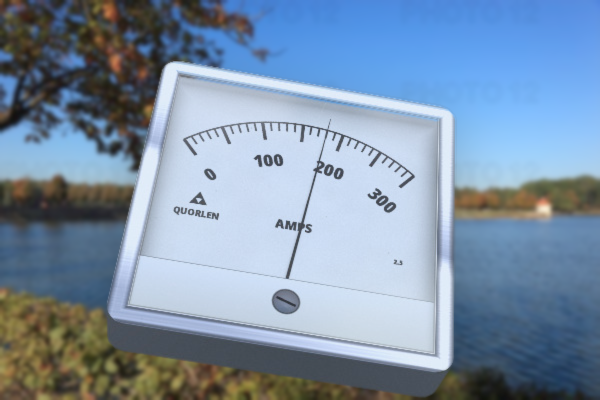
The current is 180 A
